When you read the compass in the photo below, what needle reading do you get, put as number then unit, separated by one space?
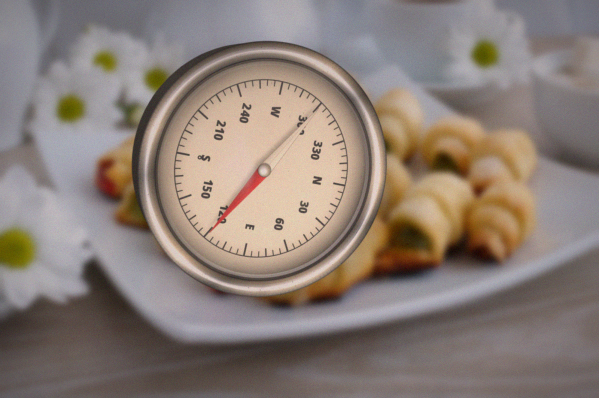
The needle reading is 120 °
